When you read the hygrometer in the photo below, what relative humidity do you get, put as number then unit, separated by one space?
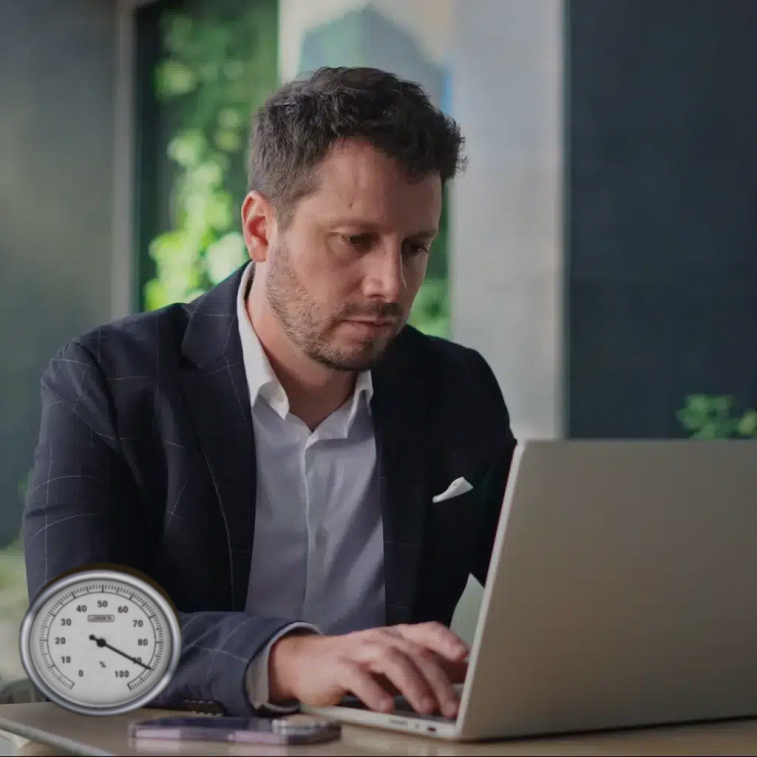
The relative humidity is 90 %
